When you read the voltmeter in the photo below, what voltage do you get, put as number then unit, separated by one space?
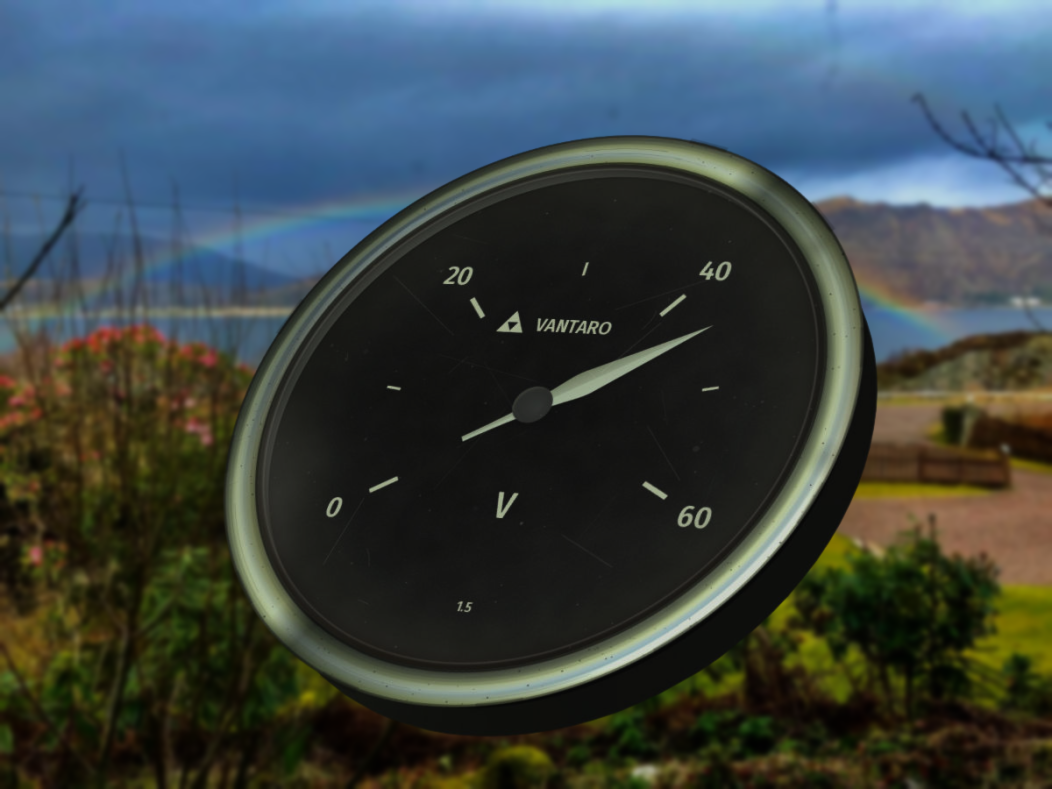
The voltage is 45 V
